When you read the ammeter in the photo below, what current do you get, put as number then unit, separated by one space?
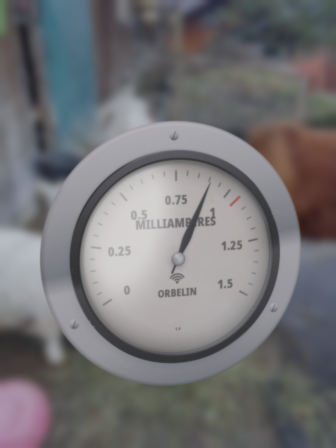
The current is 0.9 mA
